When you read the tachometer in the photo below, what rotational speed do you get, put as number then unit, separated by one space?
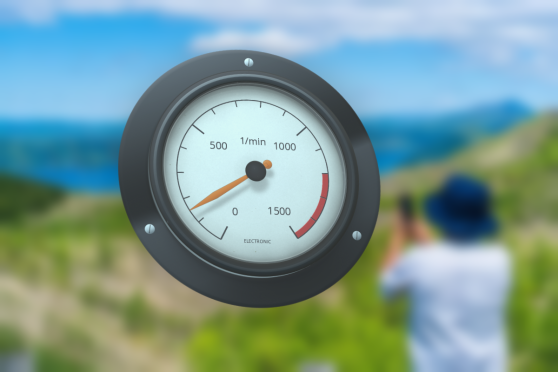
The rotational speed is 150 rpm
